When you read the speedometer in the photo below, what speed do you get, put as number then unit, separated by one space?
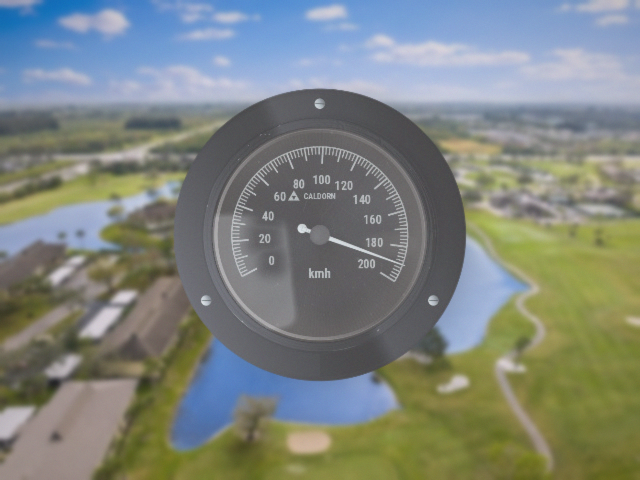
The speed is 190 km/h
